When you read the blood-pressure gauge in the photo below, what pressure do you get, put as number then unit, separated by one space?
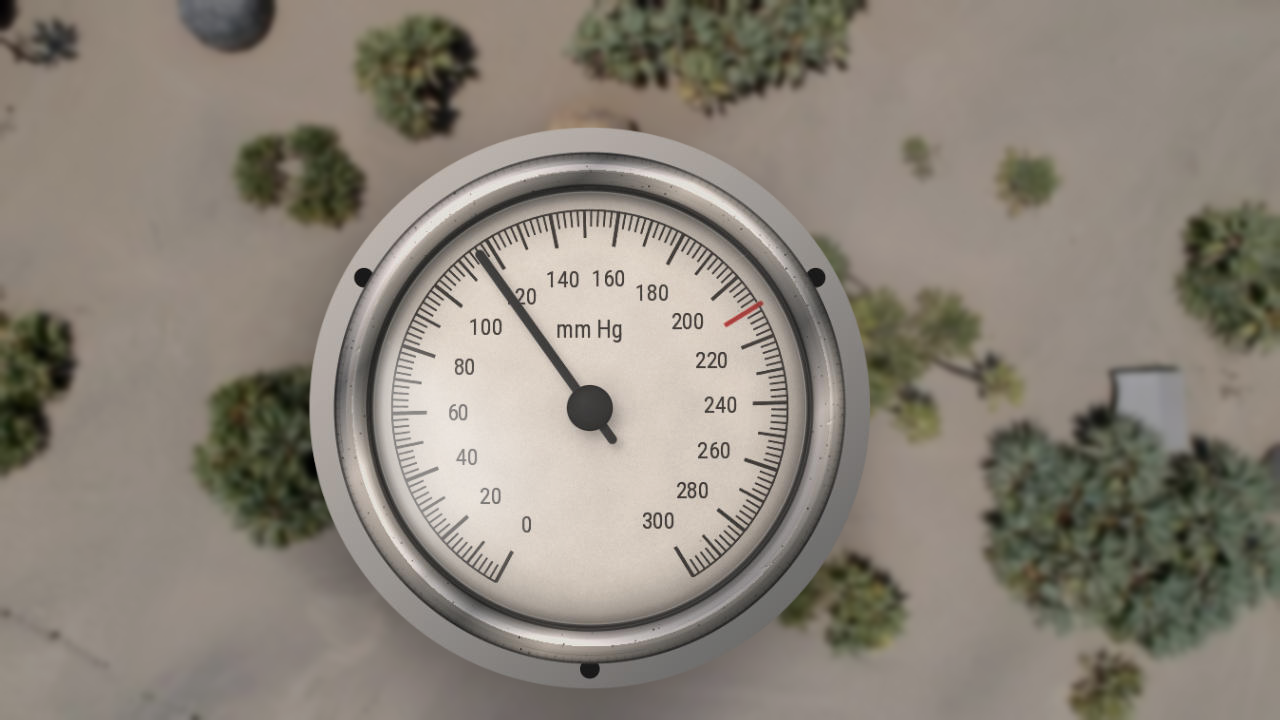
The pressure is 116 mmHg
